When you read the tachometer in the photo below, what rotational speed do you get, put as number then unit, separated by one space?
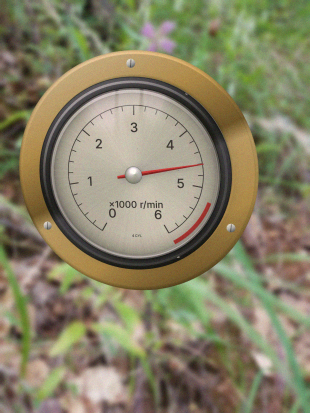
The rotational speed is 4600 rpm
